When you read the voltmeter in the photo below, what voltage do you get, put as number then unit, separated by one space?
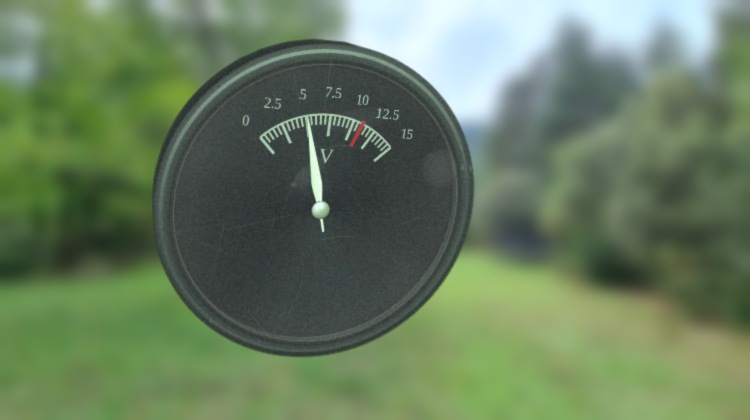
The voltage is 5 V
